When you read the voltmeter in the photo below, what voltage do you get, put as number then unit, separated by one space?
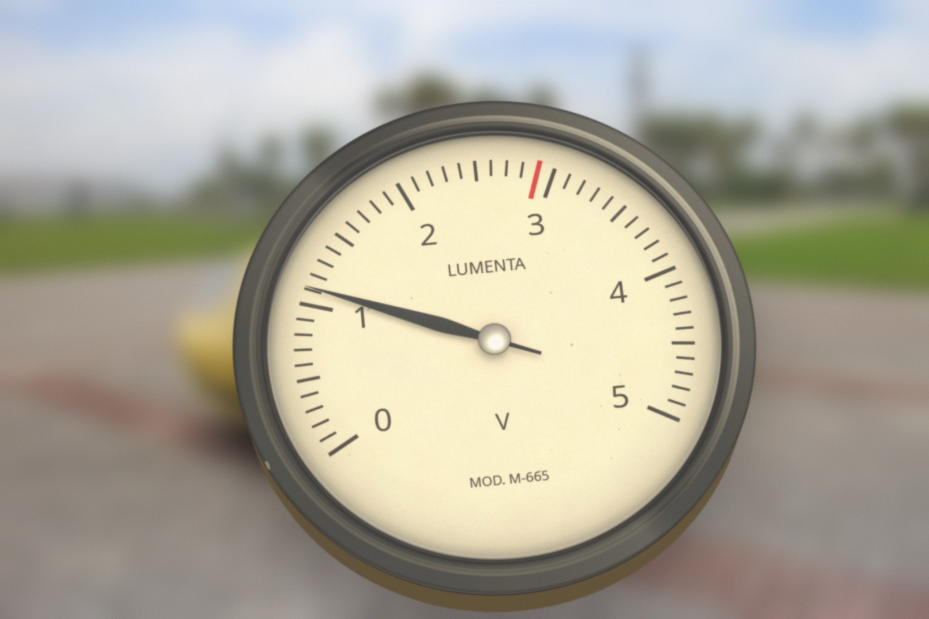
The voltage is 1.1 V
